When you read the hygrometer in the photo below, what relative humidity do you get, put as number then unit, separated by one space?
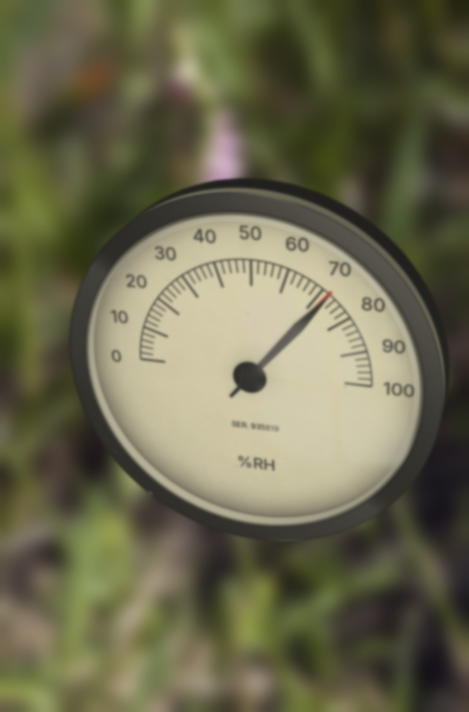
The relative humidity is 72 %
